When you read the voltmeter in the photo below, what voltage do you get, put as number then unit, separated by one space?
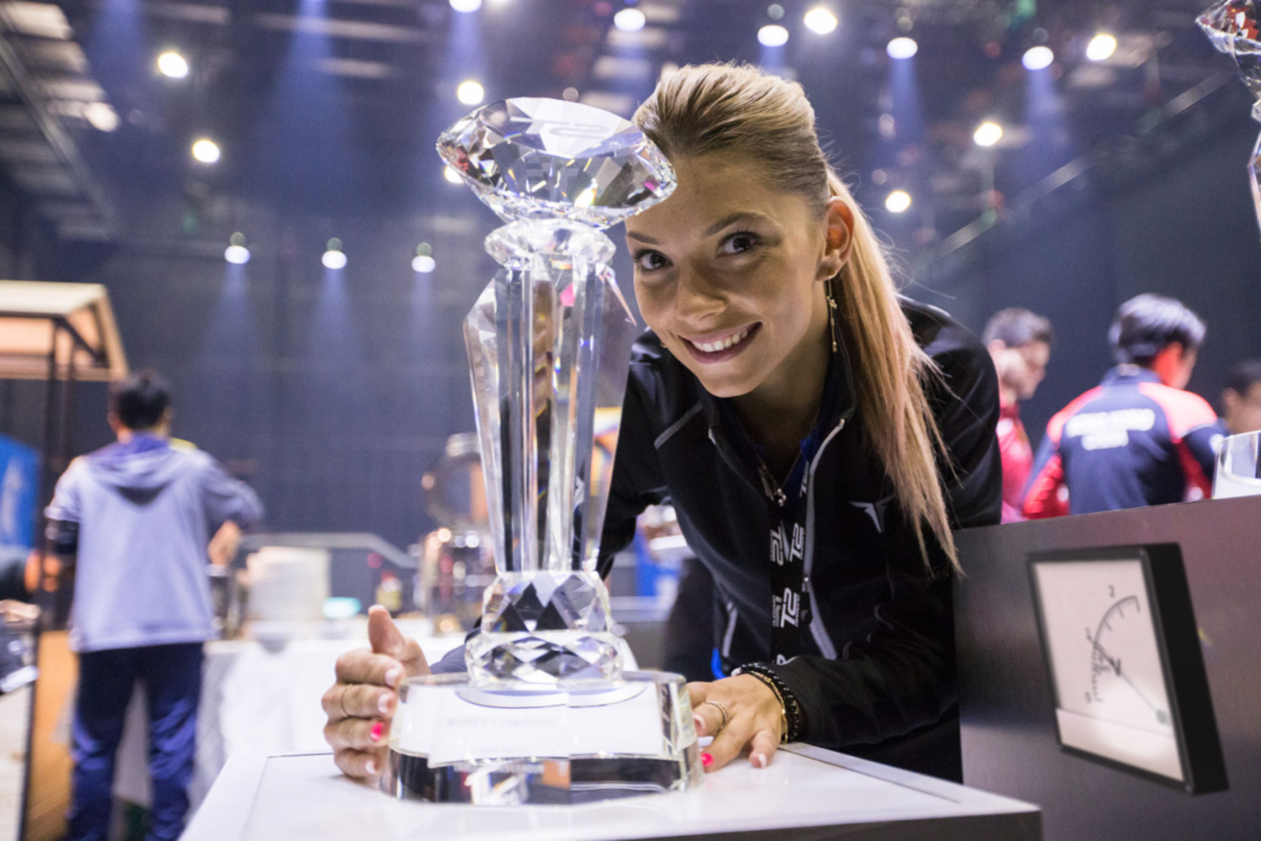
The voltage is 1 V
